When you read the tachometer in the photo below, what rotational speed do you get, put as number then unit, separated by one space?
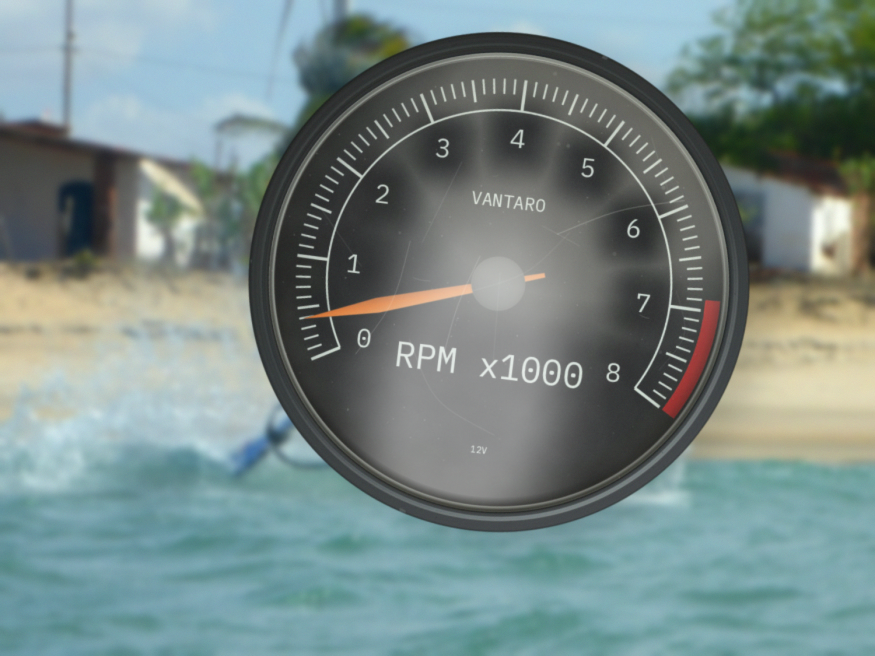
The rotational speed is 400 rpm
